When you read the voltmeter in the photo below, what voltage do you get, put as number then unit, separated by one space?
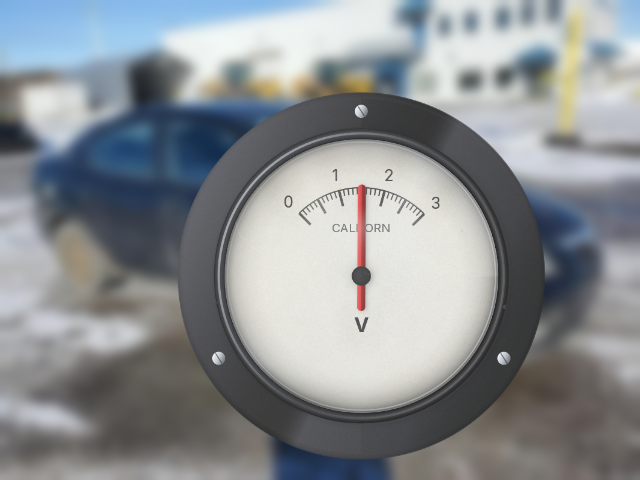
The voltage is 1.5 V
